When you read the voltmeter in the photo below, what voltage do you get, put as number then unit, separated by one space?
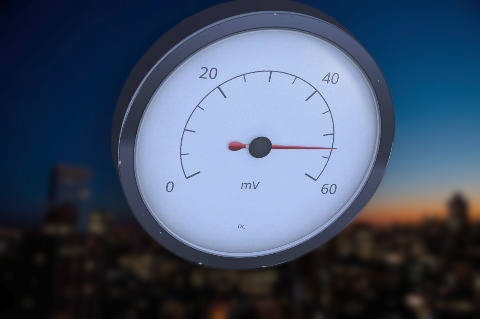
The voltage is 52.5 mV
